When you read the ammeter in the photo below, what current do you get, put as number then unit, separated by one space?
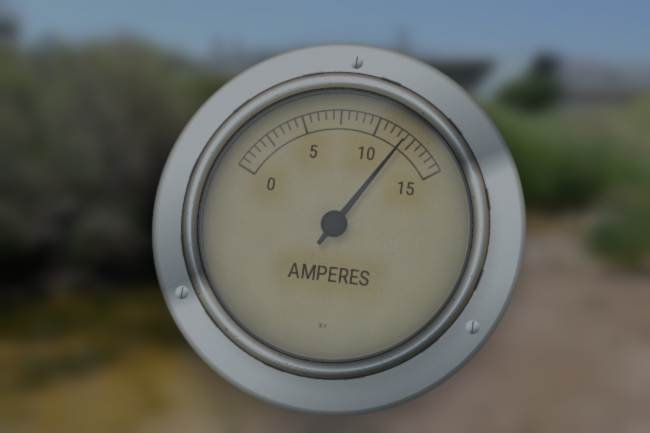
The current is 12 A
